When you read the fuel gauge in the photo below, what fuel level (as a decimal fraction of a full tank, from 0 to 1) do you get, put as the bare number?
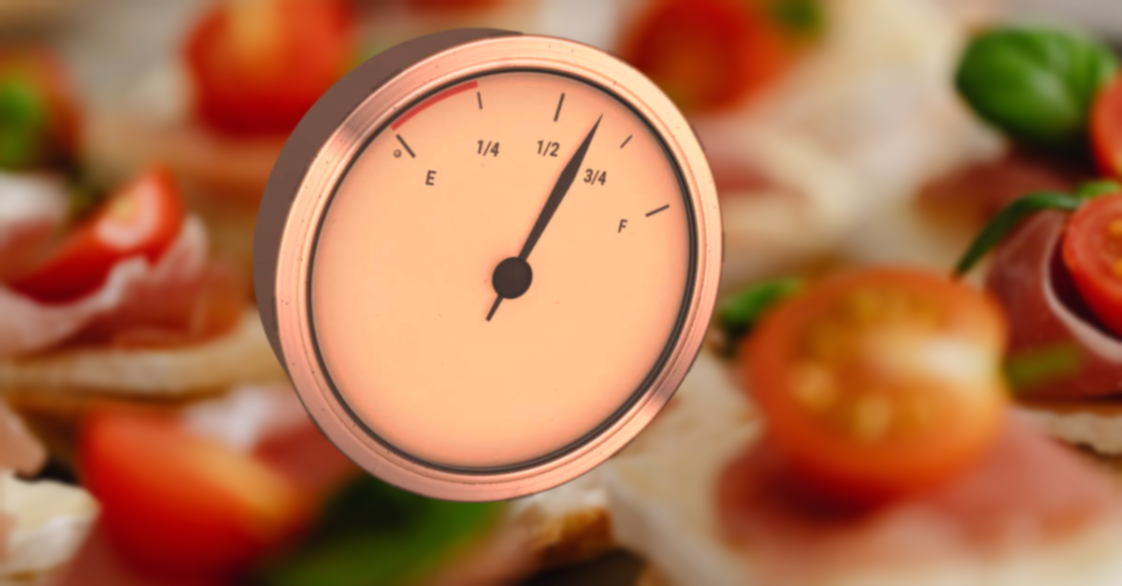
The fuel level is 0.625
